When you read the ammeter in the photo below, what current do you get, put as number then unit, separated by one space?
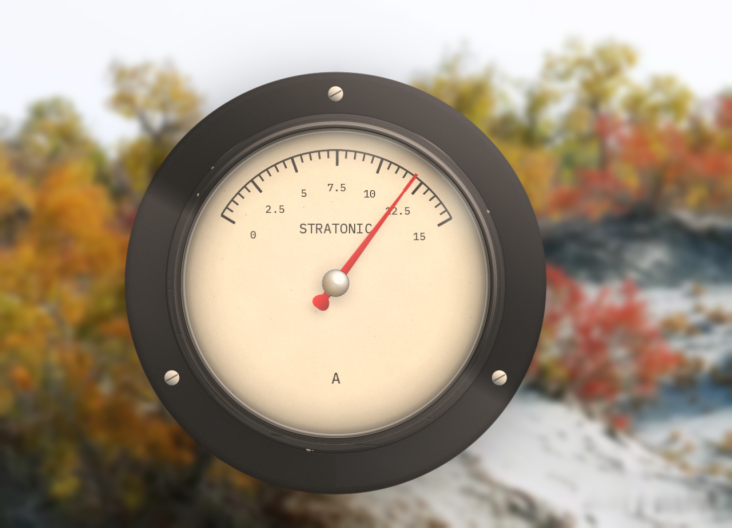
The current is 12 A
